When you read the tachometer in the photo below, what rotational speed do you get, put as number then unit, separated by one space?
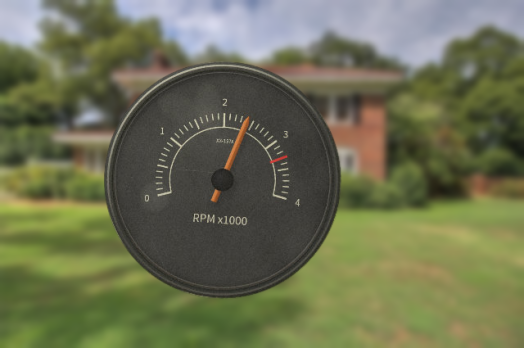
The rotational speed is 2400 rpm
